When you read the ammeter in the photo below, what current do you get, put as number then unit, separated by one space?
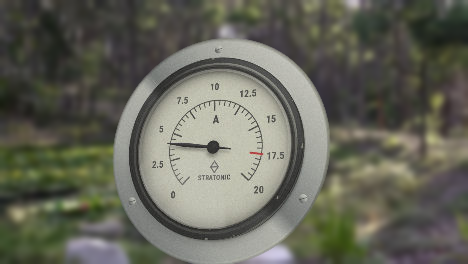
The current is 4 A
